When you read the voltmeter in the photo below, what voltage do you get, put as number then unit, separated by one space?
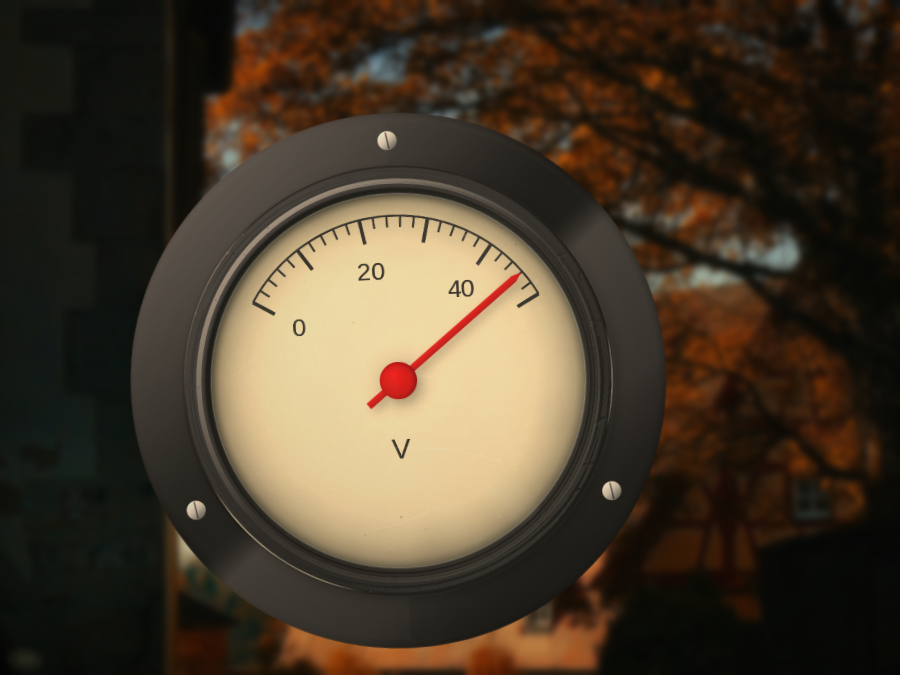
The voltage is 46 V
